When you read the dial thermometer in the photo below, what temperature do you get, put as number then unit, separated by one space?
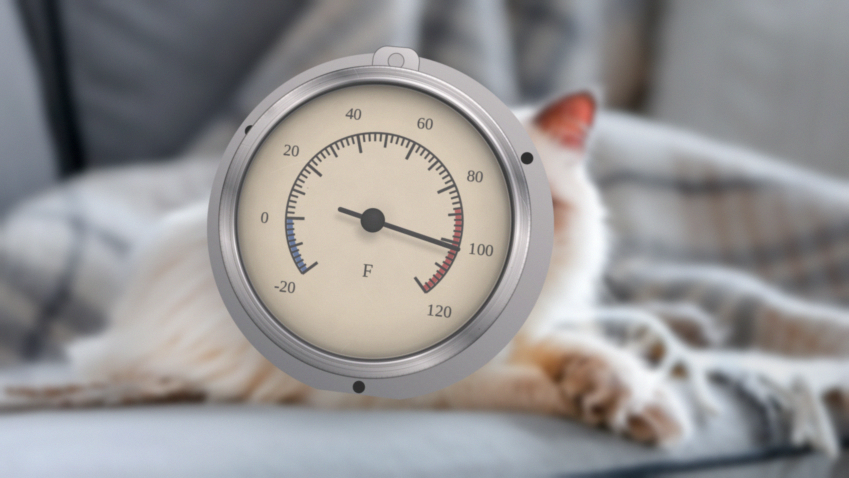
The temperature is 102 °F
